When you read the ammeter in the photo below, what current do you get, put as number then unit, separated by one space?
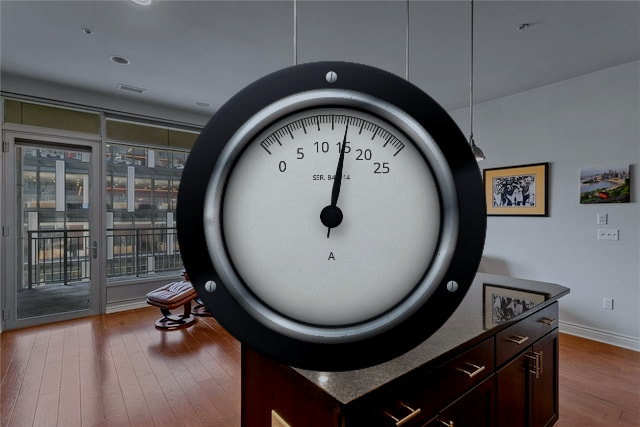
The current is 15 A
